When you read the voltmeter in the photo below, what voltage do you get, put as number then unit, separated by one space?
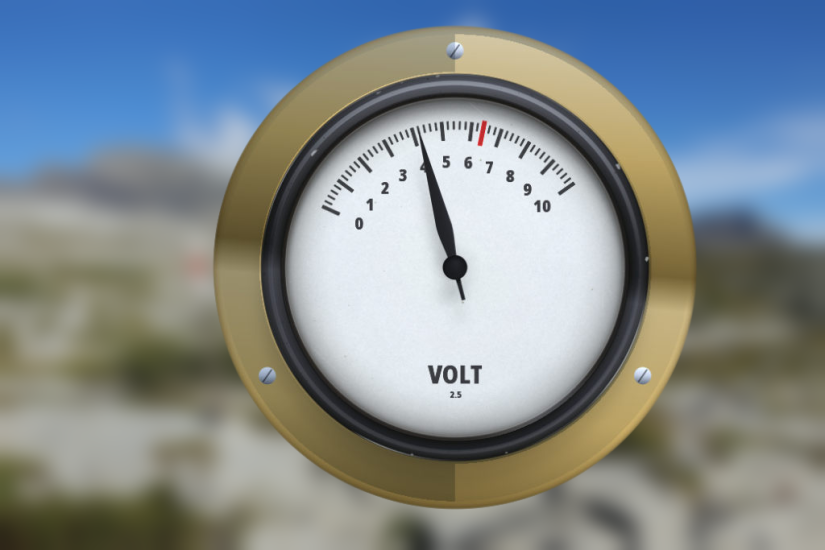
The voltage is 4.2 V
